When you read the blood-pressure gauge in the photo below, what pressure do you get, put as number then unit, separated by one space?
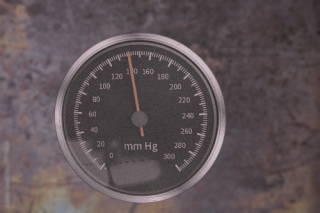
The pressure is 140 mmHg
